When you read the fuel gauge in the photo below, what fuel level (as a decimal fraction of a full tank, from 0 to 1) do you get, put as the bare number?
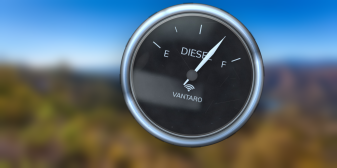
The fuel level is 0.75
